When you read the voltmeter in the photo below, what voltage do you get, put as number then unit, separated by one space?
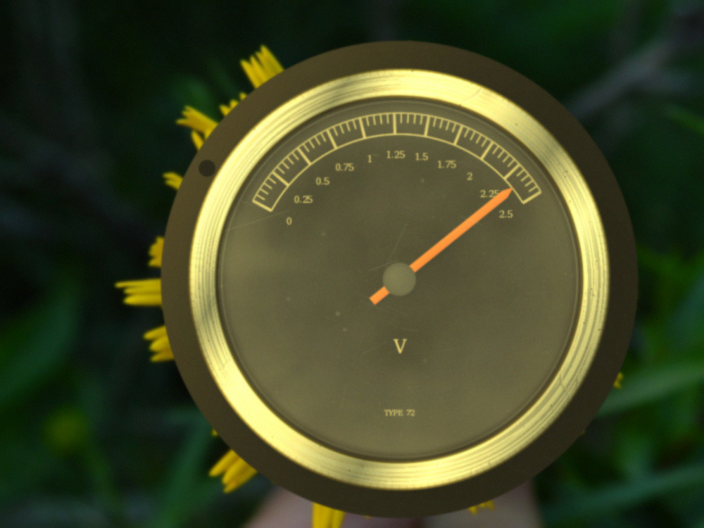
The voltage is 2.35 V
